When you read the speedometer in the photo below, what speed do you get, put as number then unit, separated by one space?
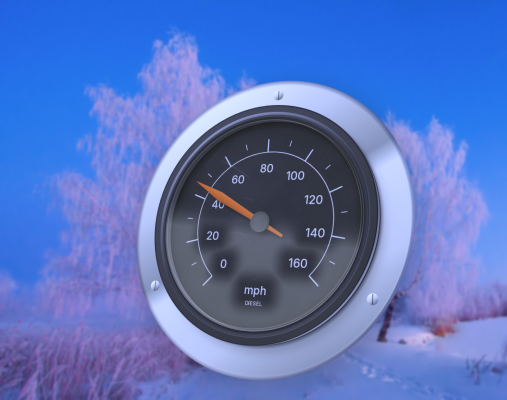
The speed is 45 mph
